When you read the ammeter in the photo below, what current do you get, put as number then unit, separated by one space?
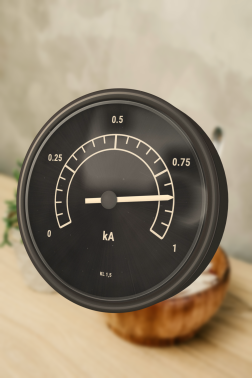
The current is 0.85 kA
